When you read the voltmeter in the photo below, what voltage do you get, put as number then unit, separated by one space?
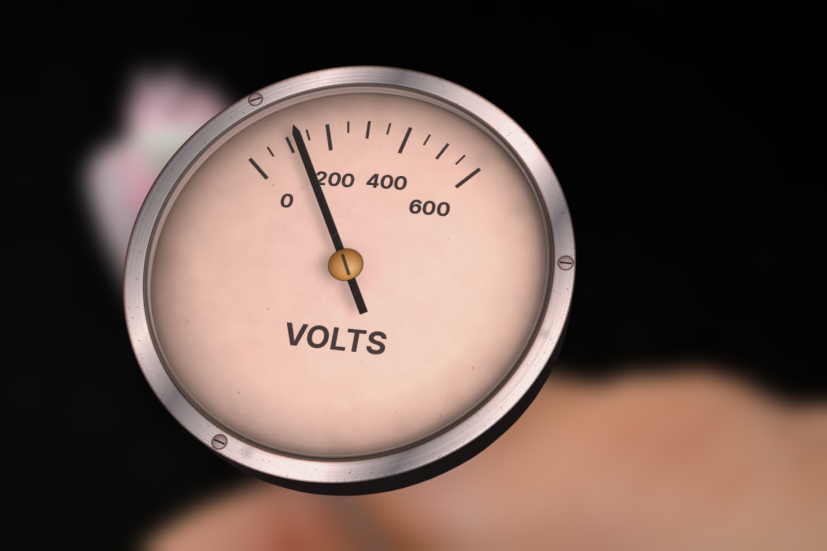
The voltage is 125 V
